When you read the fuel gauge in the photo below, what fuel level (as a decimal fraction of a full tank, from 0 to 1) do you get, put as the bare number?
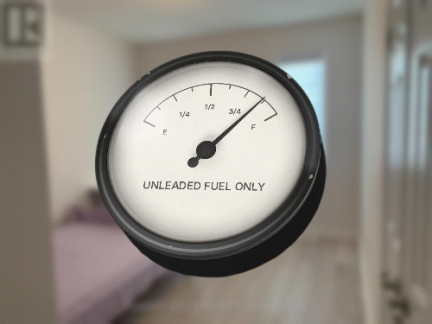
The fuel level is 0.875
